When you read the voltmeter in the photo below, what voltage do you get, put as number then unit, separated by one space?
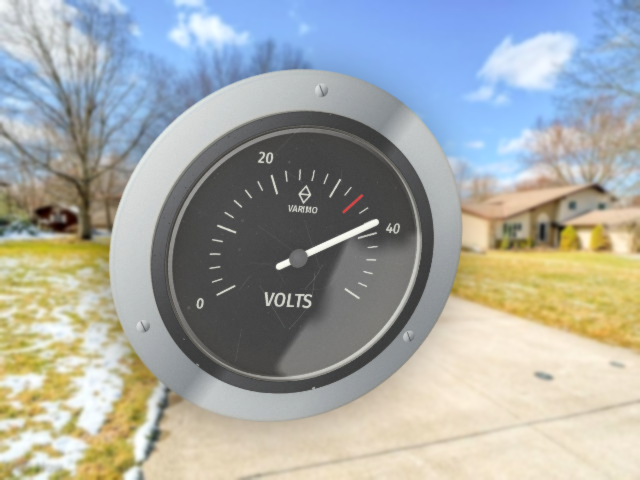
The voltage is 38 V
